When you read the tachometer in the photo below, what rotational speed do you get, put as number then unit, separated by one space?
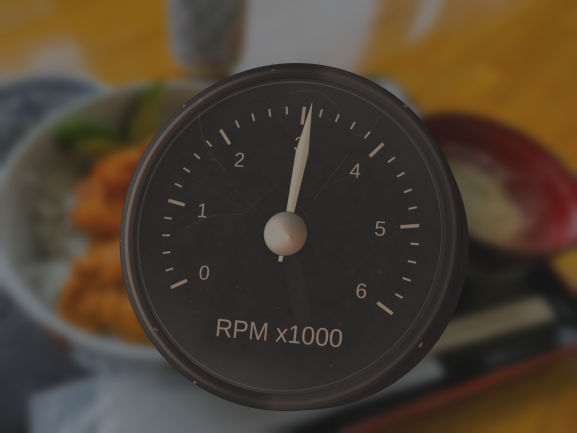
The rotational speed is 3100 rpm
